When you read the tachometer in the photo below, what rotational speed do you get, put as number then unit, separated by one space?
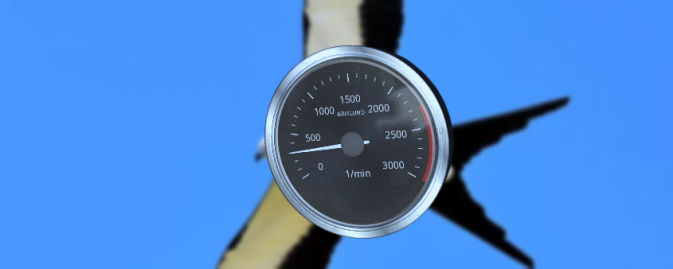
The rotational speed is 300 rpm
